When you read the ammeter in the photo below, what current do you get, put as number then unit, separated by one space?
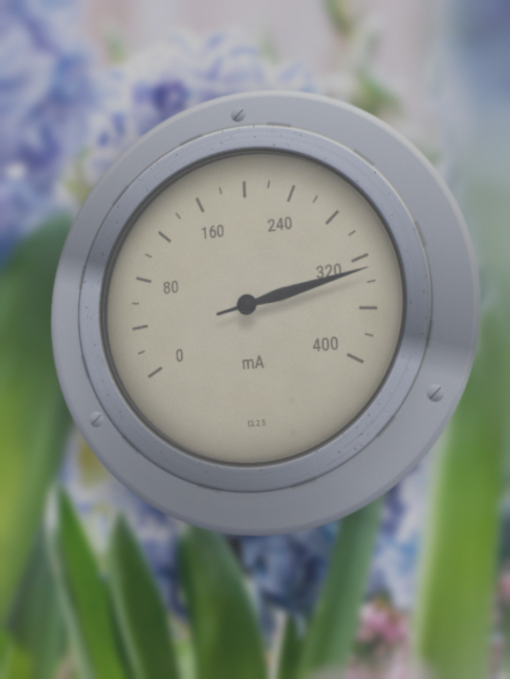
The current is 330 mA
